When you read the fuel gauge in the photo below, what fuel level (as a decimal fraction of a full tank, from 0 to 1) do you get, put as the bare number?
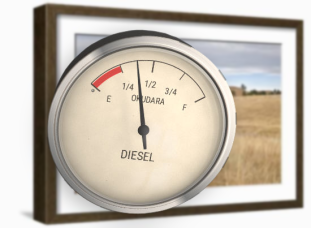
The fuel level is 0.375
